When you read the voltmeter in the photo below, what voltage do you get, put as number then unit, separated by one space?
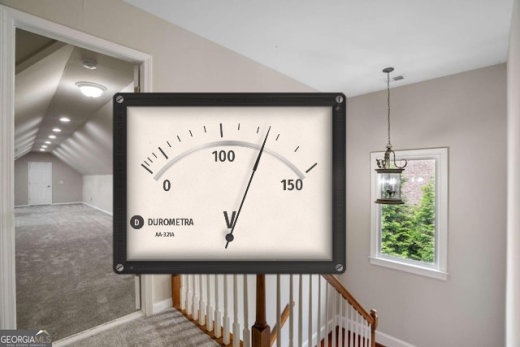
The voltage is 125 V
